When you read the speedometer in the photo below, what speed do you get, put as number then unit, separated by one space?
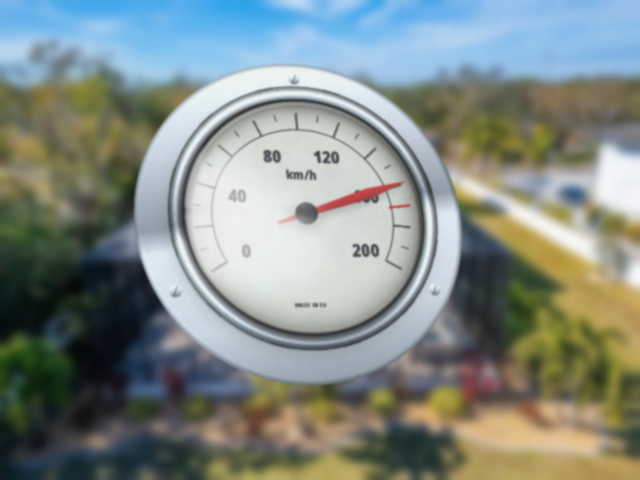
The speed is 160 km/h
